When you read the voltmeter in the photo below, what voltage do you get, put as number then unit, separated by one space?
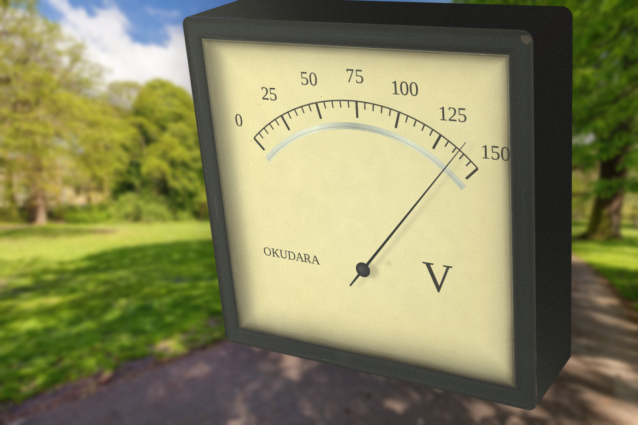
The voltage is 137.5 V
